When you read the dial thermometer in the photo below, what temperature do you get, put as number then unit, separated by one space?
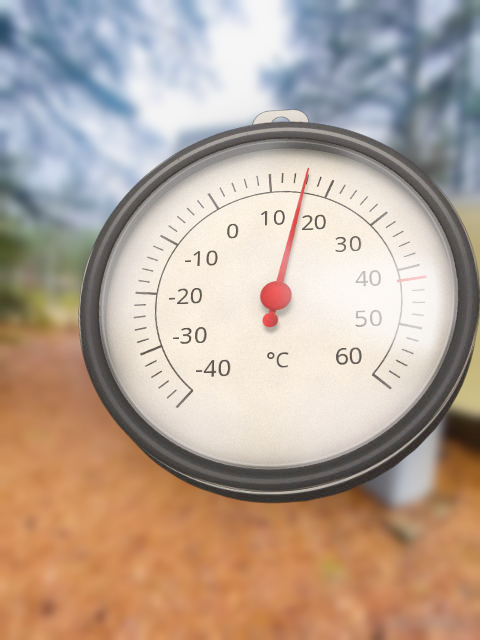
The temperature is 16 °C
